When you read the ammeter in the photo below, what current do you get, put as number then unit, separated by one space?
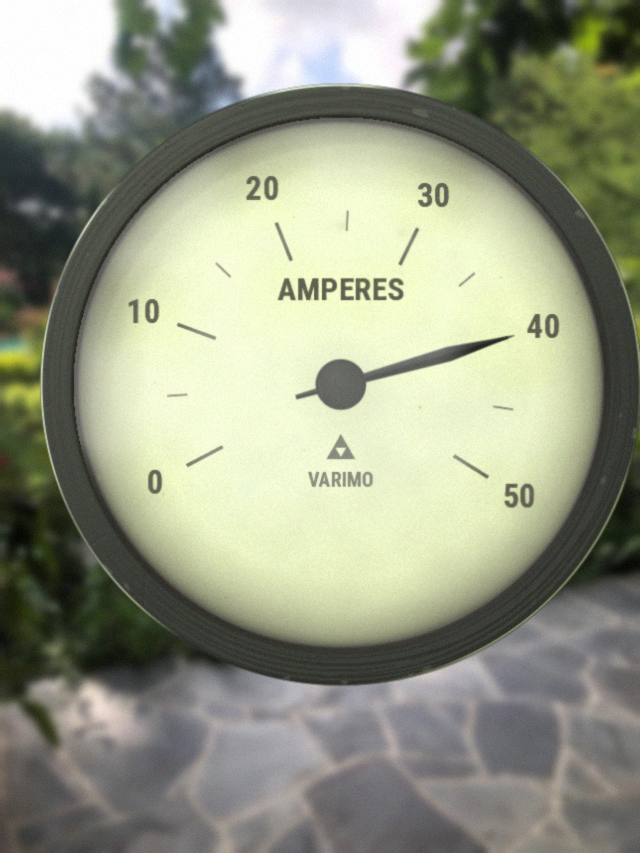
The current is 40 A
